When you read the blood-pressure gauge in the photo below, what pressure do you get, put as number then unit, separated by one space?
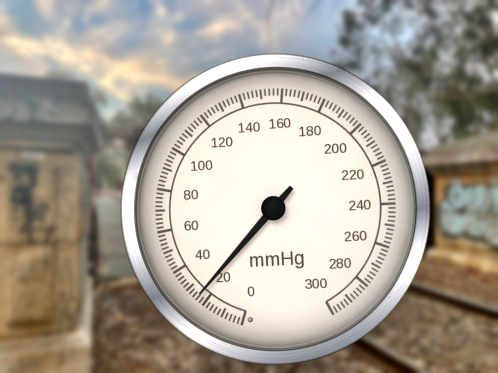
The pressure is 24 mmHg
